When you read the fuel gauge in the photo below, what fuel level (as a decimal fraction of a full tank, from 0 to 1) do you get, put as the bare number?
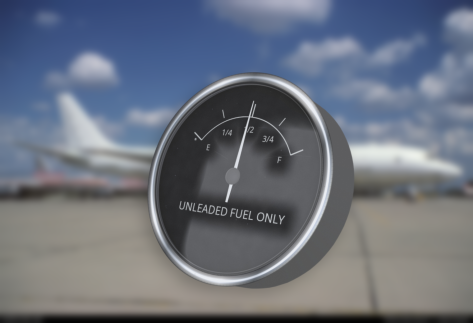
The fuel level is 0.5
